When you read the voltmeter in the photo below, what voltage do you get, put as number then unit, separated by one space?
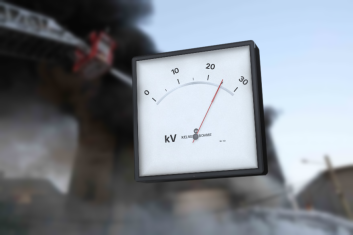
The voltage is 25 kV
